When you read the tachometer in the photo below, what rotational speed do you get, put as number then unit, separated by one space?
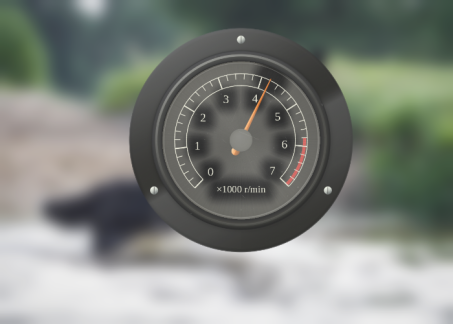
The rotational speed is 4200 rpm
